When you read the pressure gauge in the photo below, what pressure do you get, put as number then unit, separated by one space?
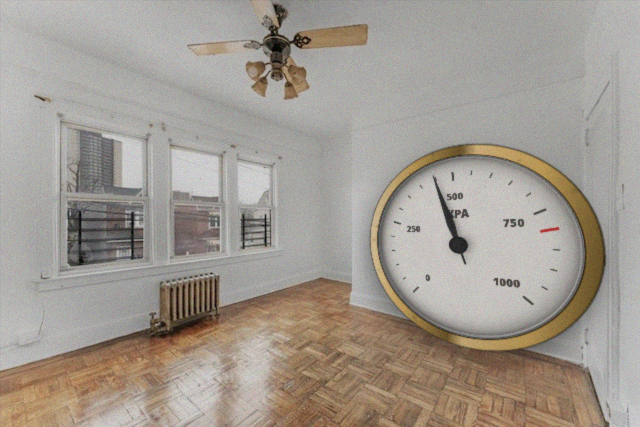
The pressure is 450 kPa
